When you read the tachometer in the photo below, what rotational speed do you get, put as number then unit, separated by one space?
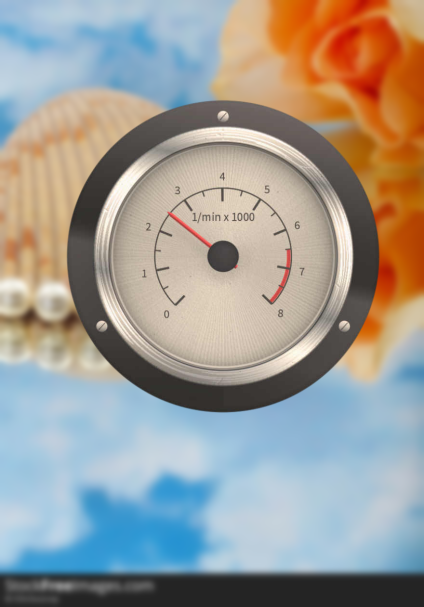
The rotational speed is 2500 rpm
